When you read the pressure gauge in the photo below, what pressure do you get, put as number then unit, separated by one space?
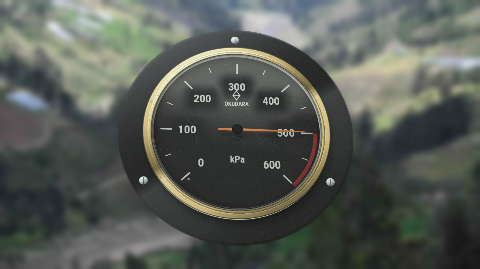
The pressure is 500 kPa
